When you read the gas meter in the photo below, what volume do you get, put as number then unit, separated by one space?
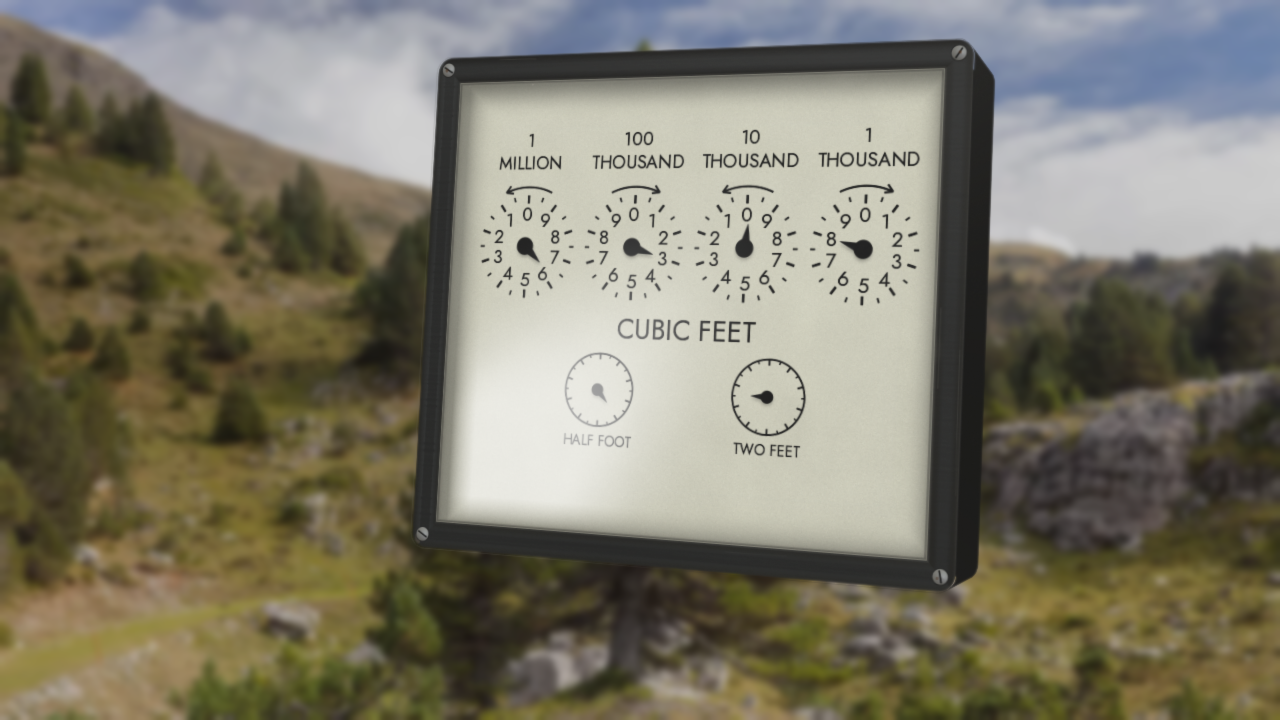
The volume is 629800 ft³
